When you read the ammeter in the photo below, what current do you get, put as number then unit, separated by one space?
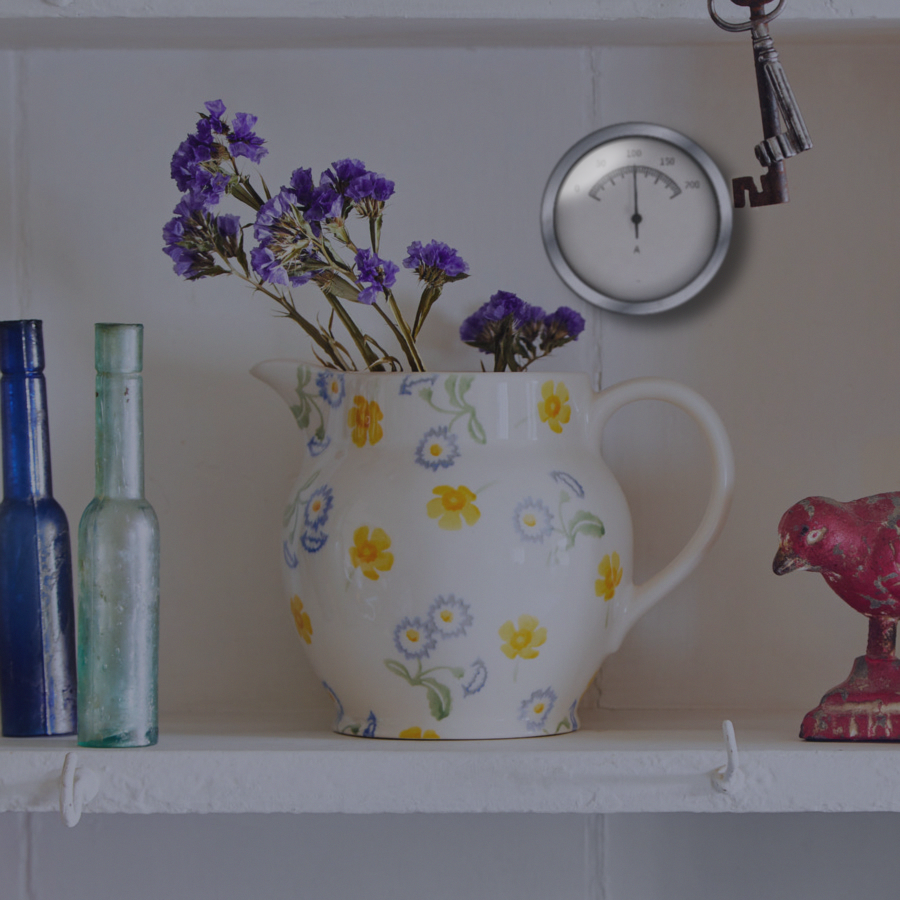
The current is 100 A
